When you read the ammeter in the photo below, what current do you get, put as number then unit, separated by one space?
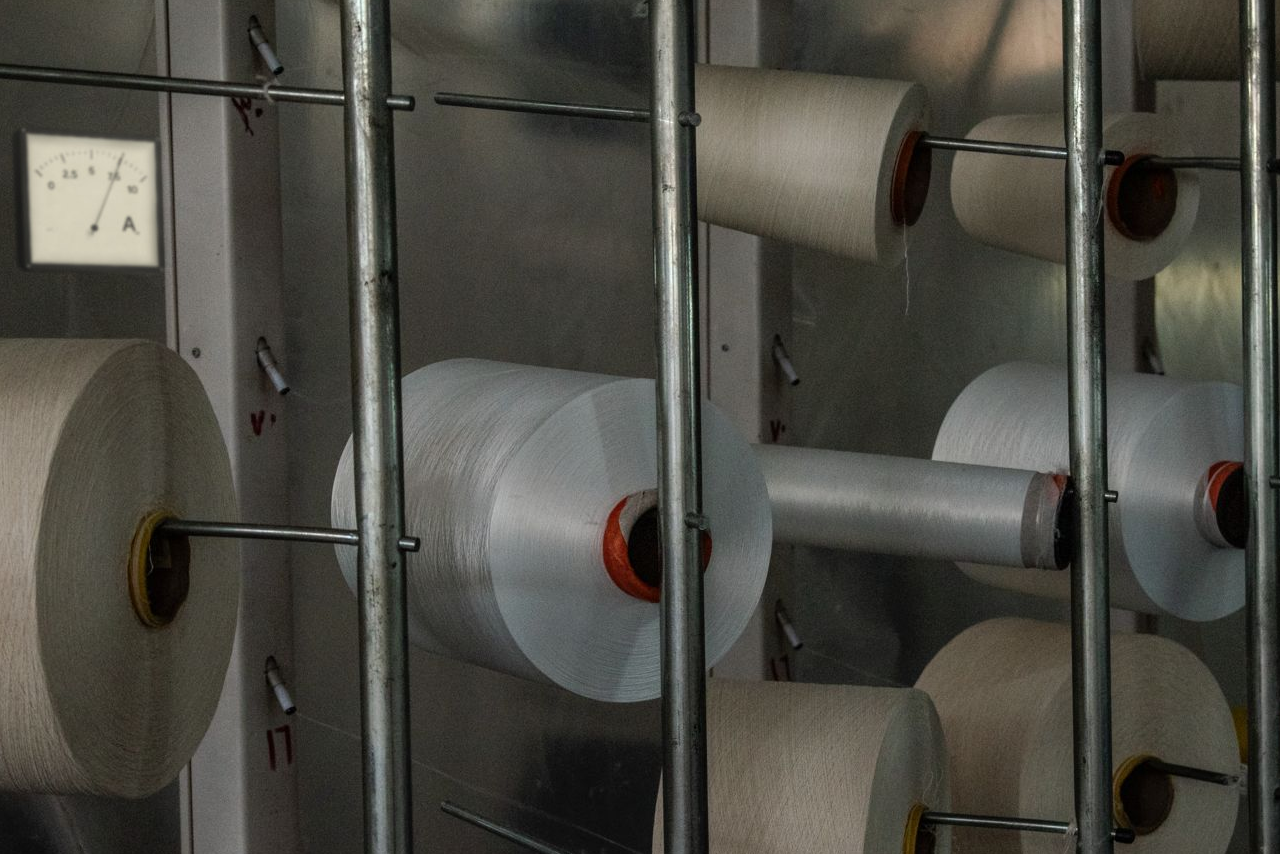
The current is 7.5 A
